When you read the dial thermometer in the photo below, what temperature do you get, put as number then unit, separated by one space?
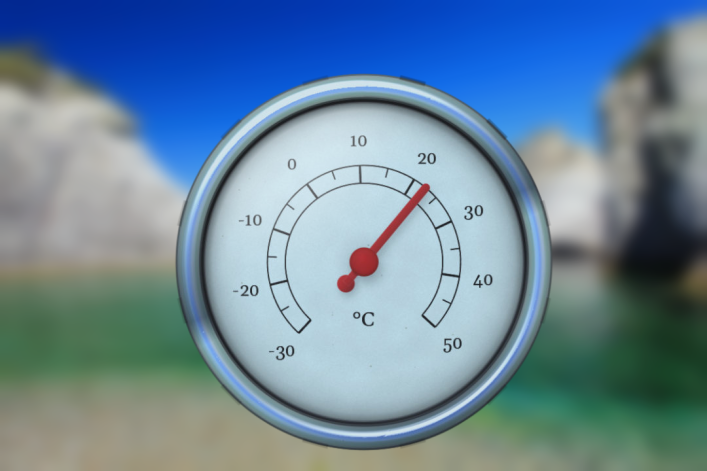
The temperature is 22.5 °C
